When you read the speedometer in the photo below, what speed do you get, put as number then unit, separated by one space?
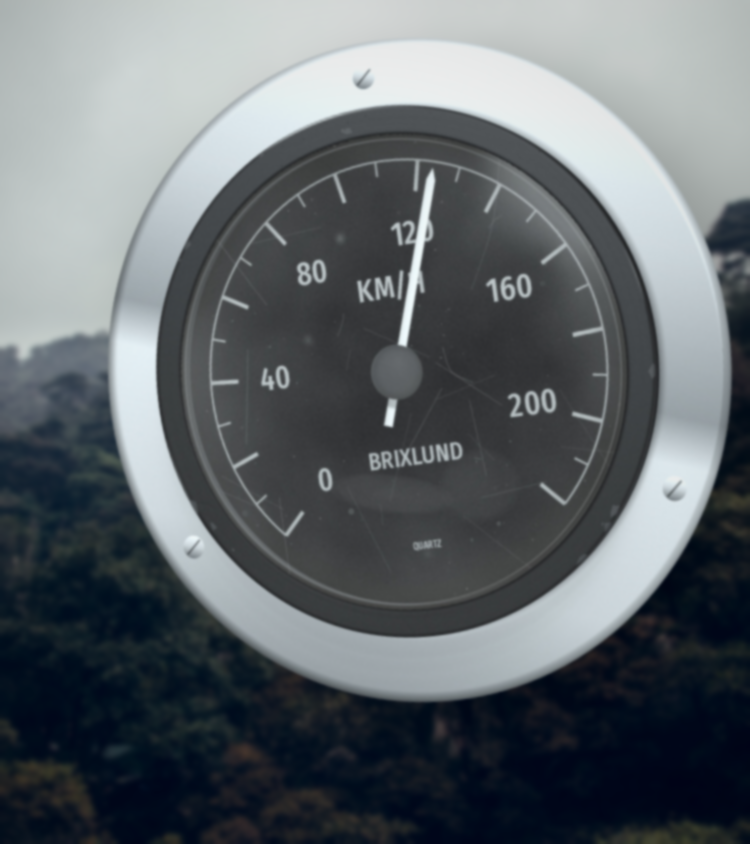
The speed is 125 km/h
